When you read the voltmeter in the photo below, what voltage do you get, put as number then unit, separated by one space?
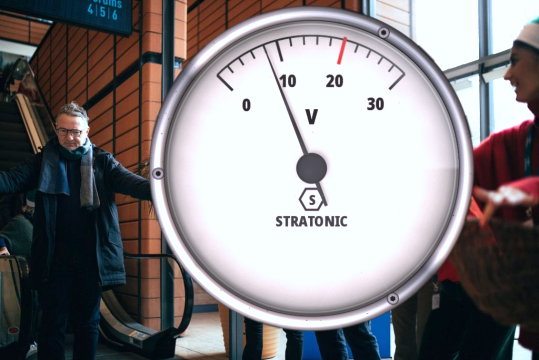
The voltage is 8 V
